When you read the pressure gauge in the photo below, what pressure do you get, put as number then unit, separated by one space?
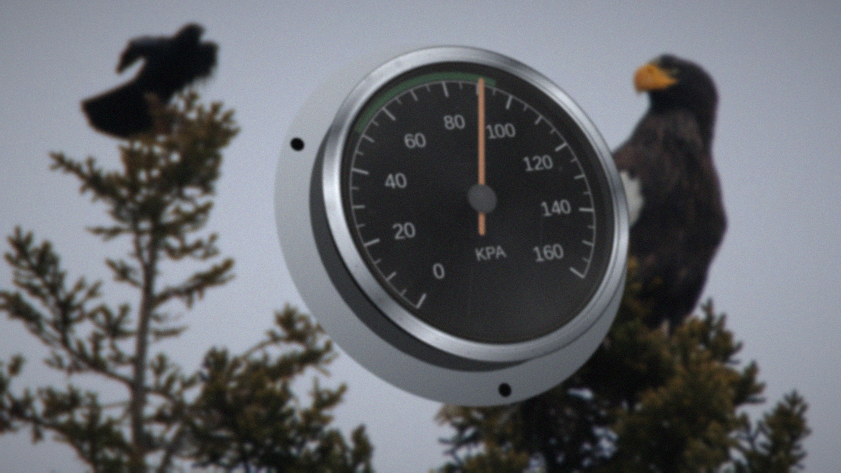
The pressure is 90 kPa
